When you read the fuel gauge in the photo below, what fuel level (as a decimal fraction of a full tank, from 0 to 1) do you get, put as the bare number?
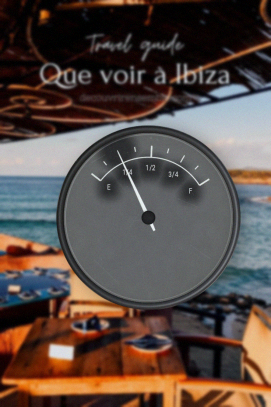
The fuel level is 0.25
